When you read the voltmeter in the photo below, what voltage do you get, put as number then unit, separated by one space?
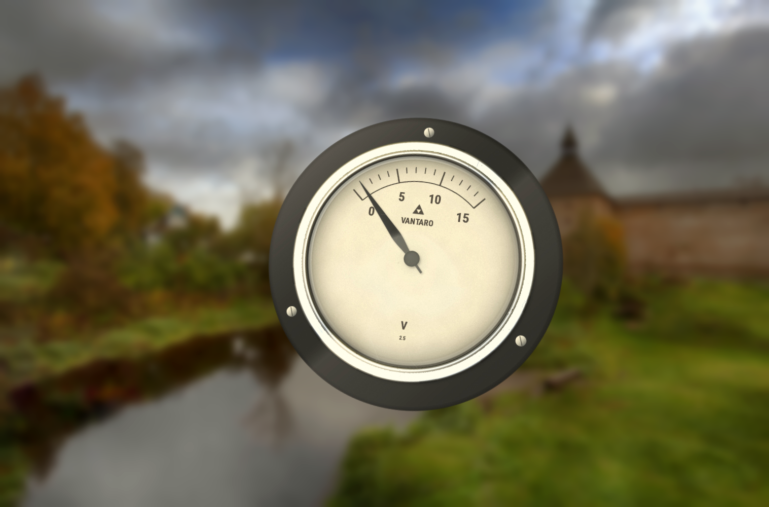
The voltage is 1 V
